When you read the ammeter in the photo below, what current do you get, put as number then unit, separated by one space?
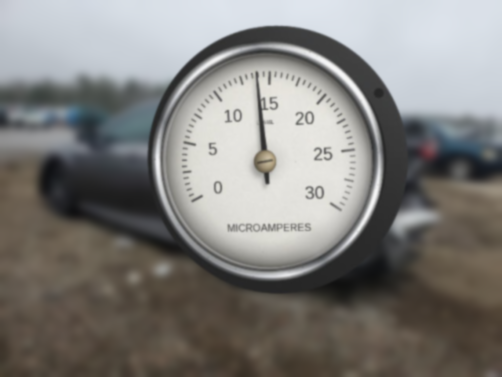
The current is 14 µA
